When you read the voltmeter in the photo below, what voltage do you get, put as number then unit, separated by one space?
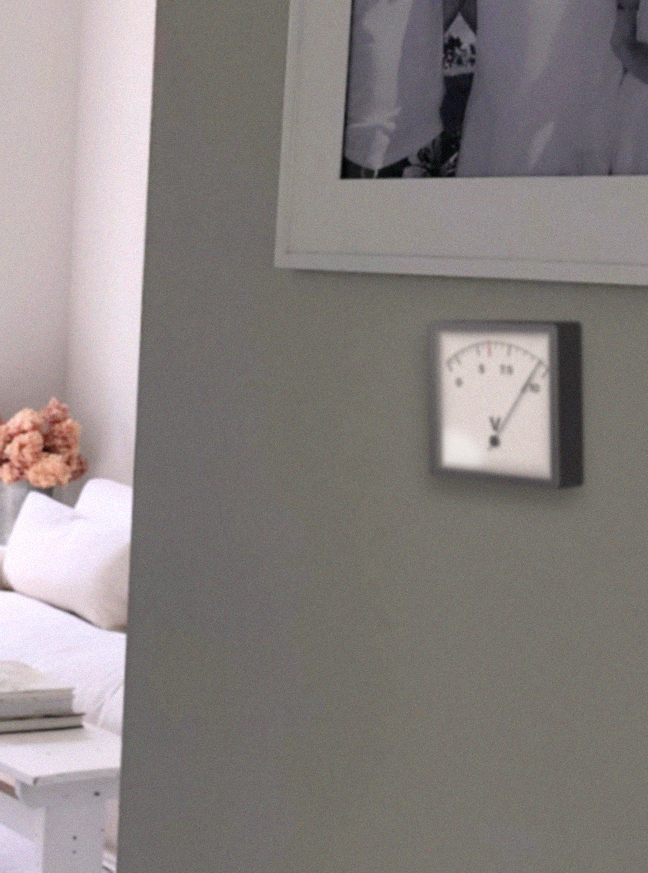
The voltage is 9.5 V
